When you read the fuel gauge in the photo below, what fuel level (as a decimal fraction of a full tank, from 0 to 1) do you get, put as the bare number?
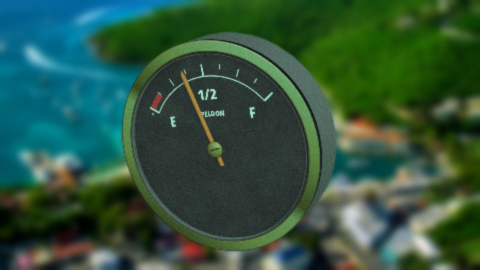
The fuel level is 0.375
